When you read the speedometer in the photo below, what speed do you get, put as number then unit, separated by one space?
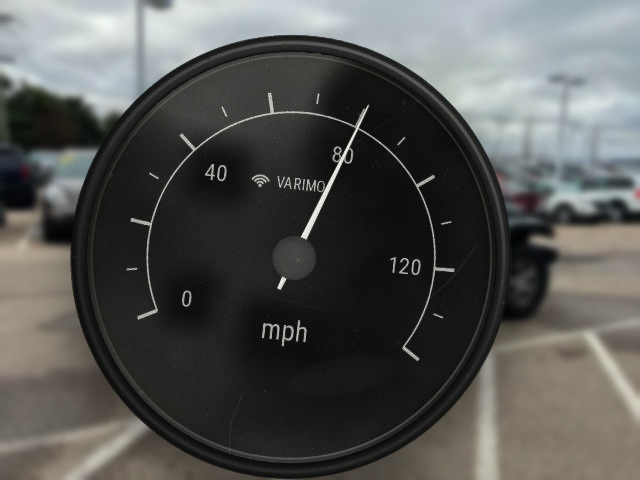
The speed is 80 mph
